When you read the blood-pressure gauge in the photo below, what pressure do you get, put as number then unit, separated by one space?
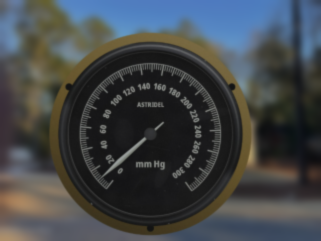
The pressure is 10 mmHg
